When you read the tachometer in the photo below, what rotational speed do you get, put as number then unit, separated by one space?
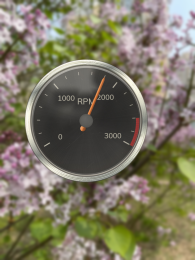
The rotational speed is 1800 rpm
